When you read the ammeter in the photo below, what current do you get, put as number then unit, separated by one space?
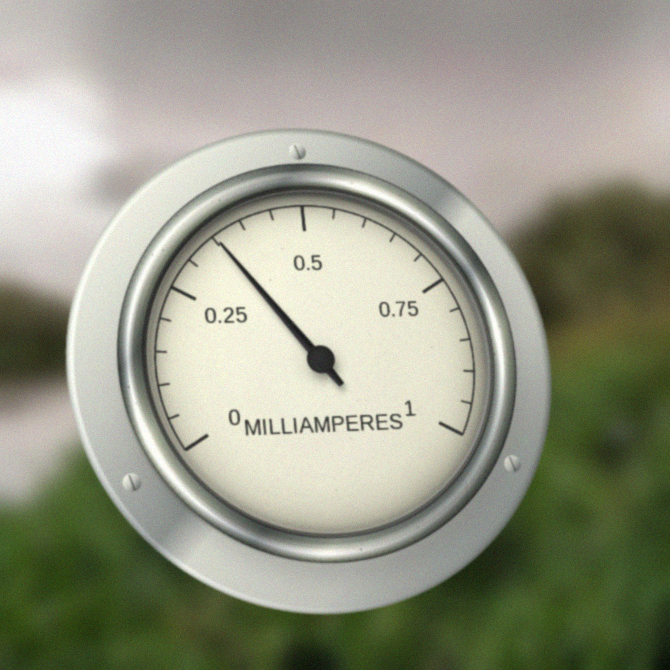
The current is 0.35 mA
